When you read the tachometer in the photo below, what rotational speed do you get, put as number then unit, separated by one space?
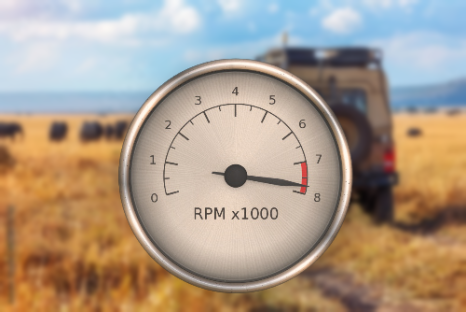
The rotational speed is 7750 rpm
